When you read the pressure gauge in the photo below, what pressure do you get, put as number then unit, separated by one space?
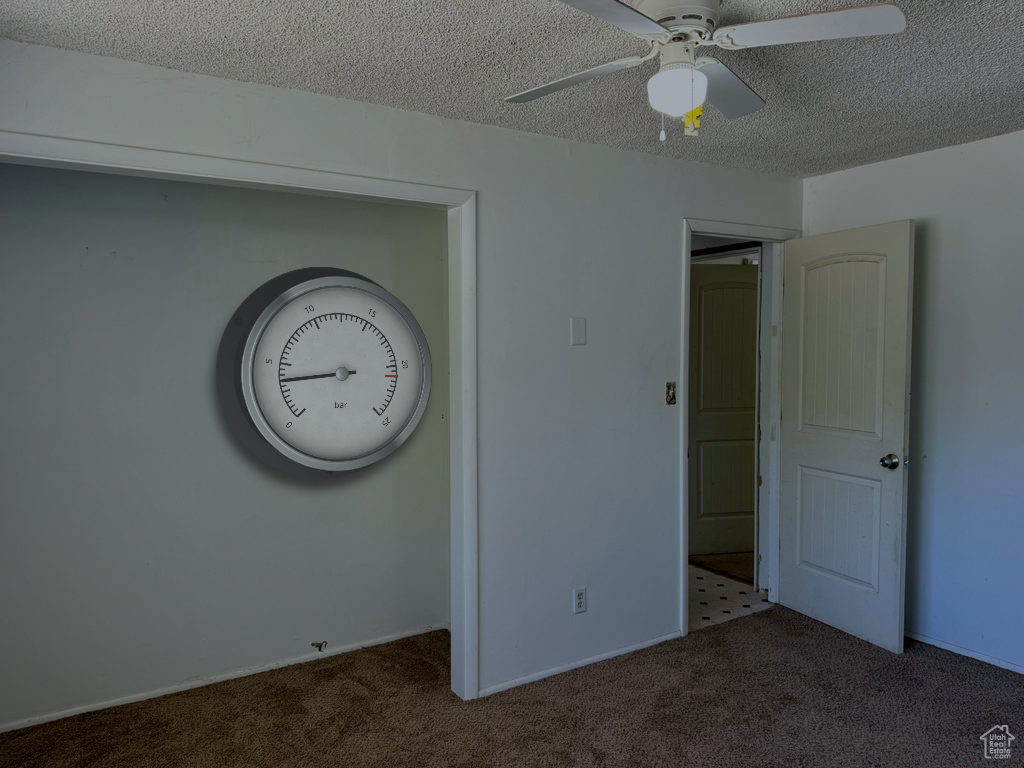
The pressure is 3.5 bar
